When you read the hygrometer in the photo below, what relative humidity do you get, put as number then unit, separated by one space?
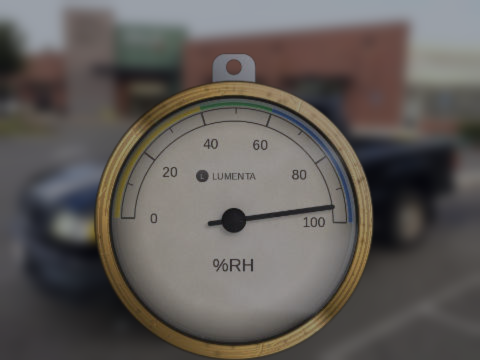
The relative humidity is 95 %
